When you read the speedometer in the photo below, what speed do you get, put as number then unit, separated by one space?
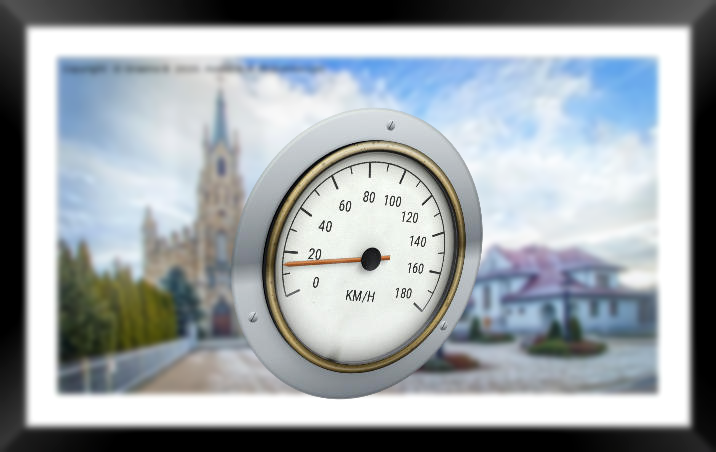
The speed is 15 km/h
